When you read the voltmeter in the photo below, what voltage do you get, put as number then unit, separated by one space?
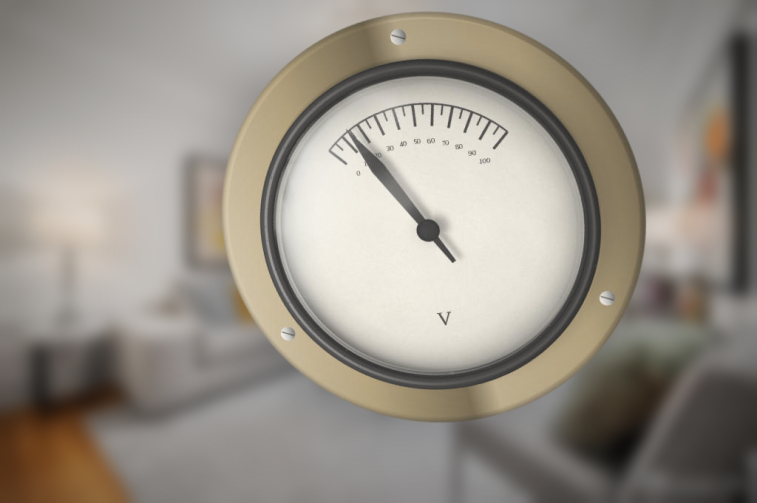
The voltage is 15 V
